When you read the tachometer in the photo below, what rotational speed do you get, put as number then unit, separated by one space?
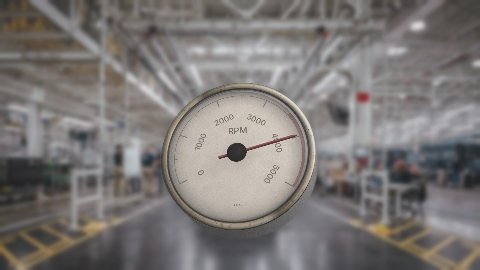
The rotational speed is 4000 rpm
